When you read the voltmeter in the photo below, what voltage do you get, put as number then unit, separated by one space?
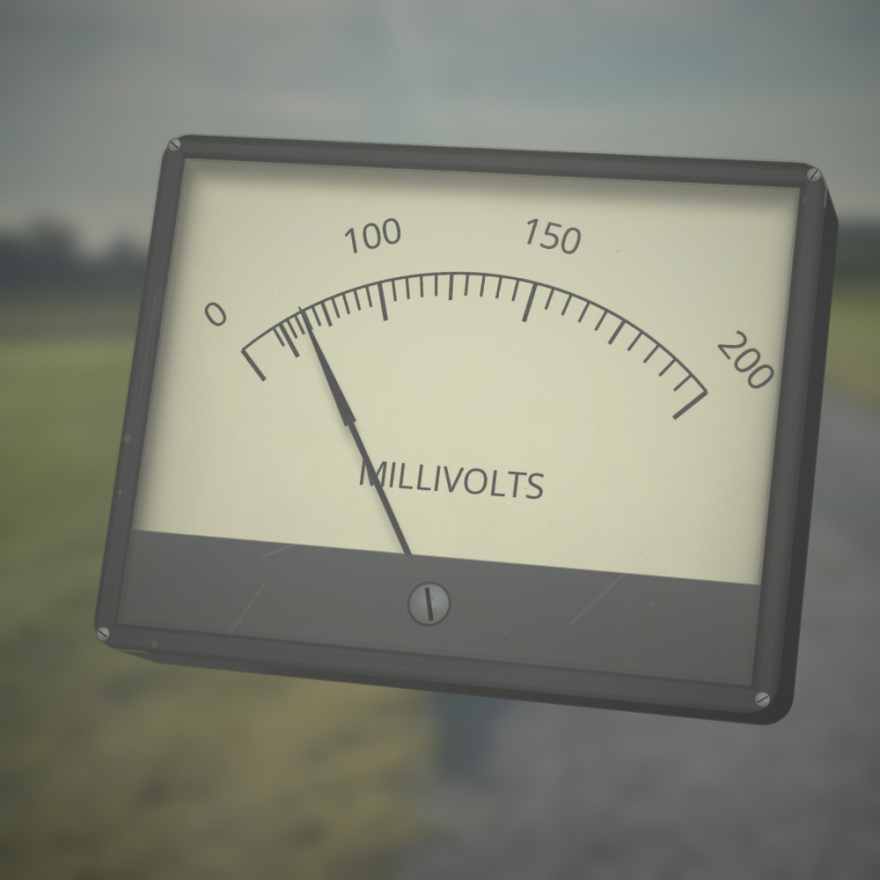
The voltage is 65 mV
